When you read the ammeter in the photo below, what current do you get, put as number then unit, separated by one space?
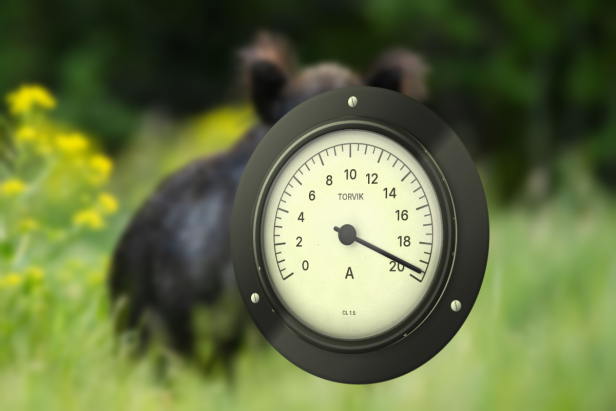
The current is 19.5 A
